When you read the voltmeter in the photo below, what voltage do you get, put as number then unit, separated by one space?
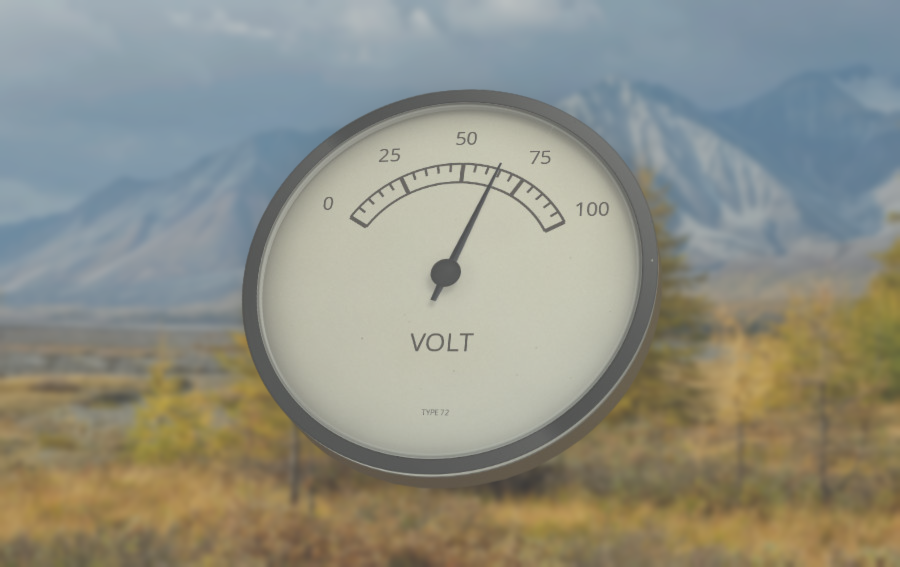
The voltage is 65 V
